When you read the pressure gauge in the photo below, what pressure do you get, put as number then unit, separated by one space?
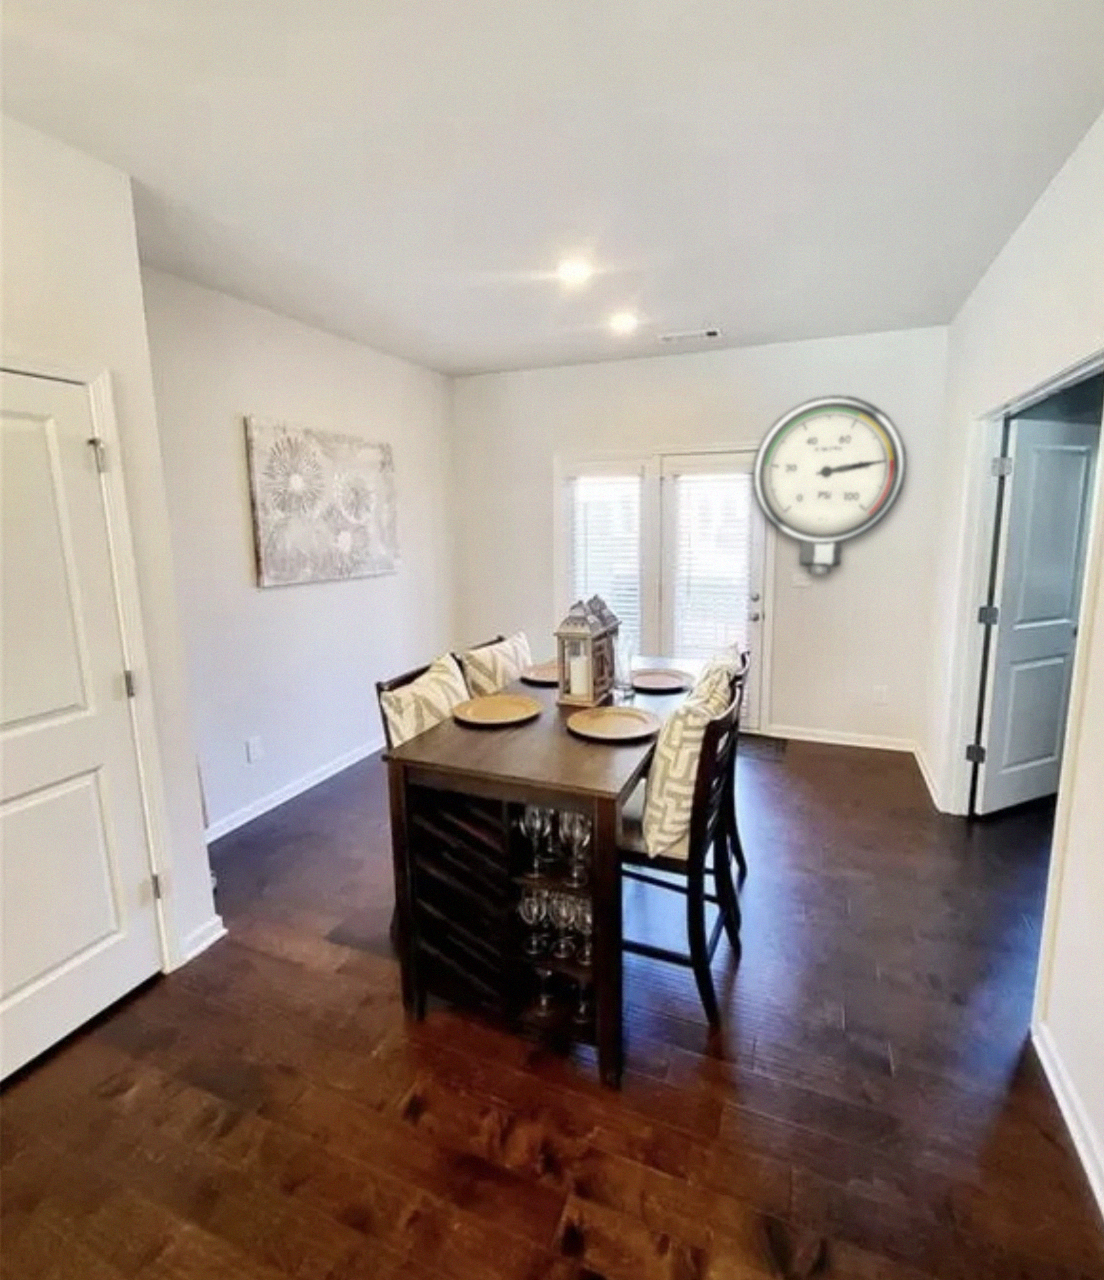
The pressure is 80 psi
